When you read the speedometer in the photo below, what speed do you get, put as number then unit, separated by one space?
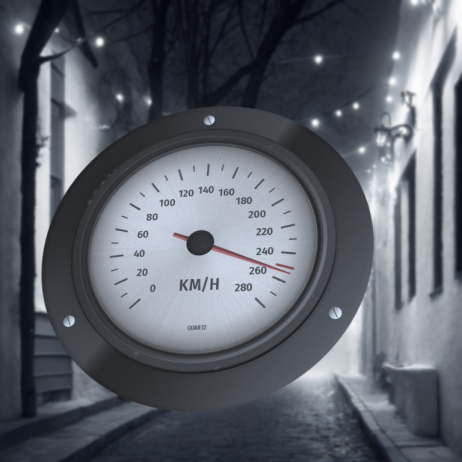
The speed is 255 km/h
